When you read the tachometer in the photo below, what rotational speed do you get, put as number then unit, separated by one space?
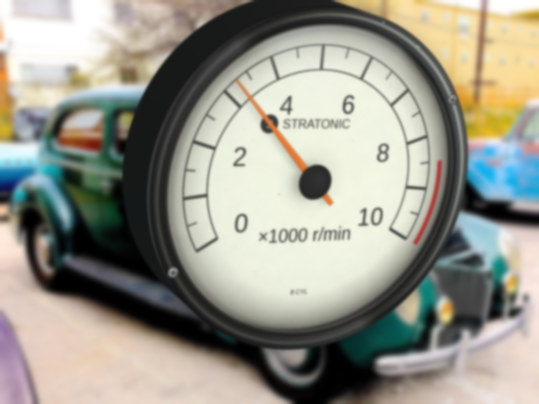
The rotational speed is 3250 rpm
